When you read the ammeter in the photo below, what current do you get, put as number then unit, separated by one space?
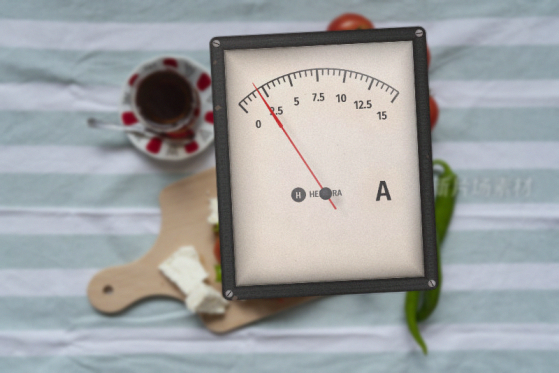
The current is 2 A
